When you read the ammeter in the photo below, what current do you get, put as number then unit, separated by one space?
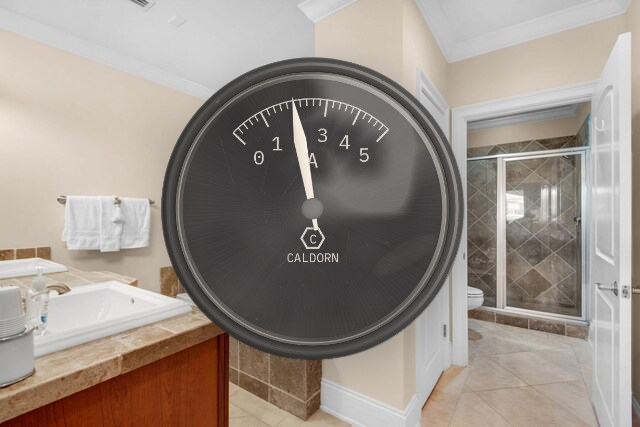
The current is 2 A
